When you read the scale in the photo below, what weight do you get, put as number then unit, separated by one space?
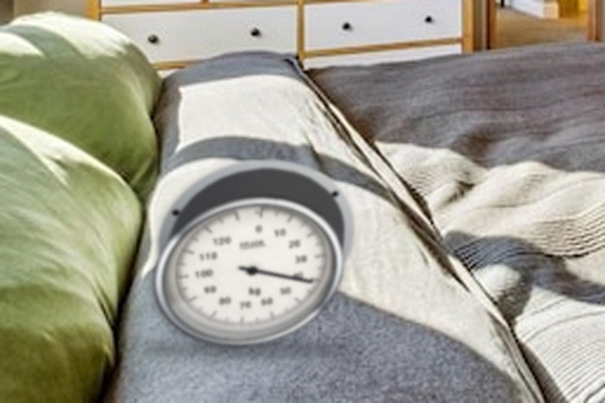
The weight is 40 kg
